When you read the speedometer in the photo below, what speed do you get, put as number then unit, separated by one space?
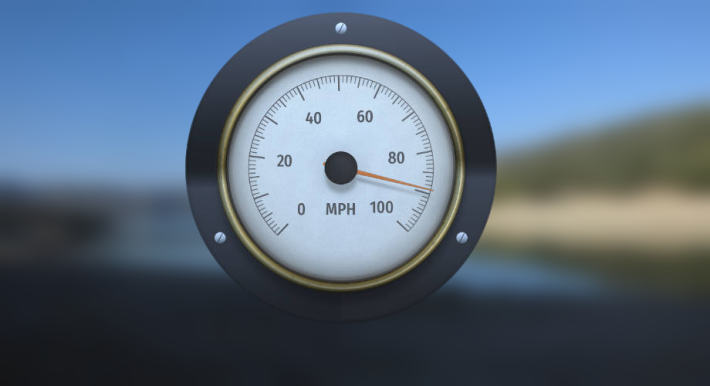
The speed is 89 mph
